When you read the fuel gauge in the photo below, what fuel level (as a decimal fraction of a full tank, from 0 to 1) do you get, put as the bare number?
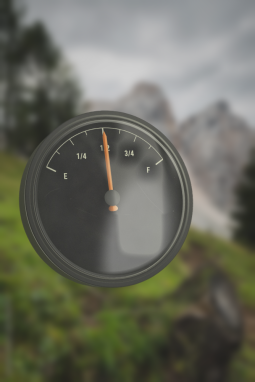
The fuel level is 0.5
